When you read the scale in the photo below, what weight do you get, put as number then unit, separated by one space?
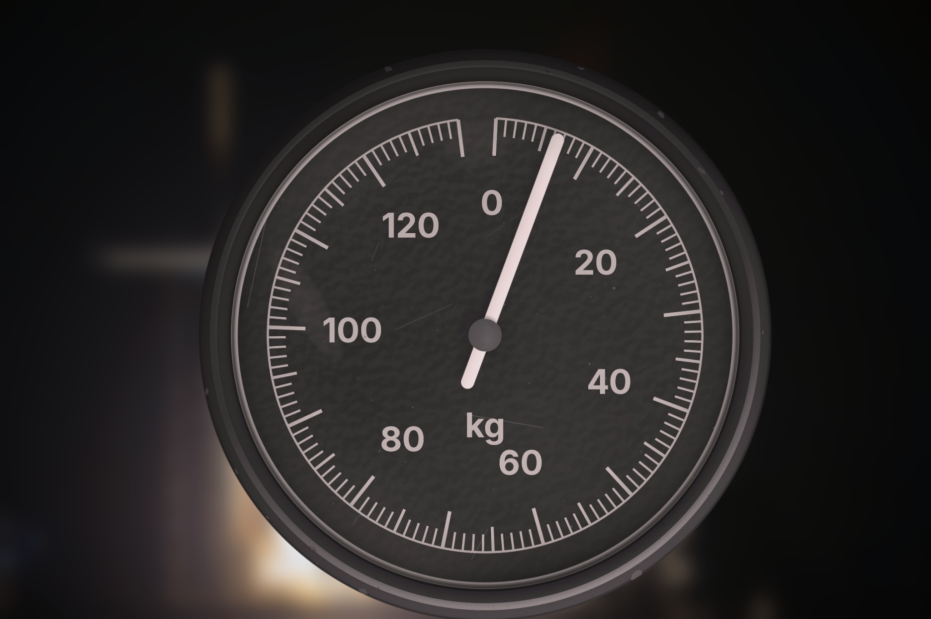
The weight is 6.5 kg
